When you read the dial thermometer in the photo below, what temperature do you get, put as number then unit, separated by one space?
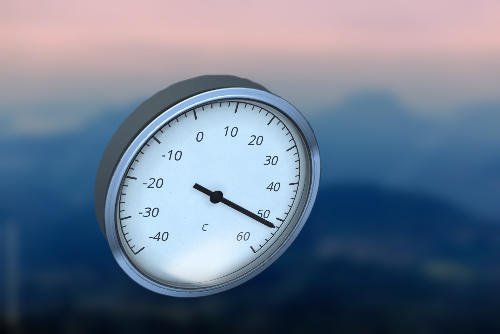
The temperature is 52 °C
